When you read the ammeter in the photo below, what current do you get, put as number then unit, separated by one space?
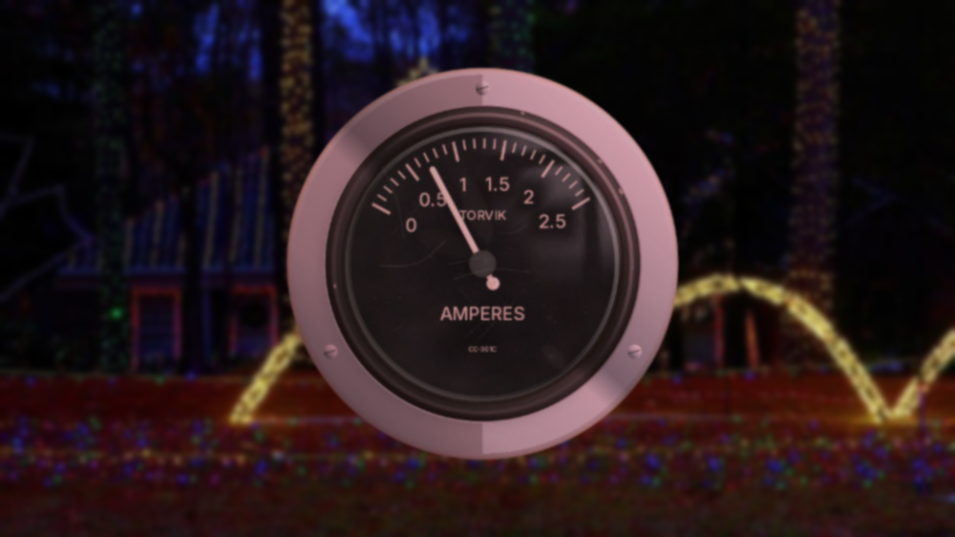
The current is 0.7 A
